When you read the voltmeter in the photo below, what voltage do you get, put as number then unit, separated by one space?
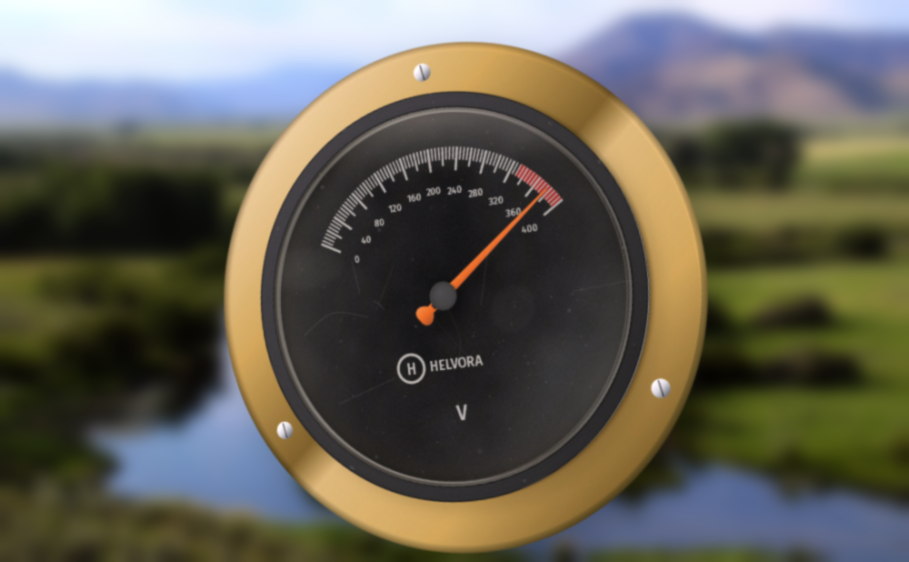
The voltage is 380 V
